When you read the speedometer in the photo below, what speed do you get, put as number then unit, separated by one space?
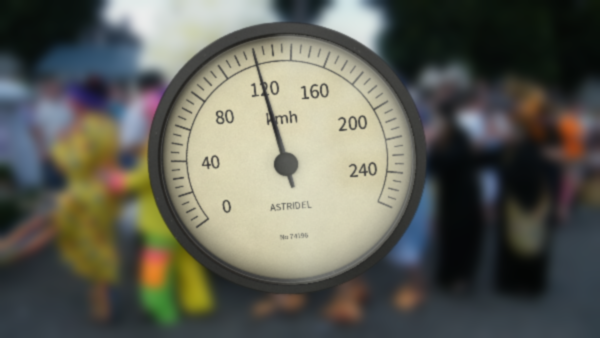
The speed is 120 km/h
